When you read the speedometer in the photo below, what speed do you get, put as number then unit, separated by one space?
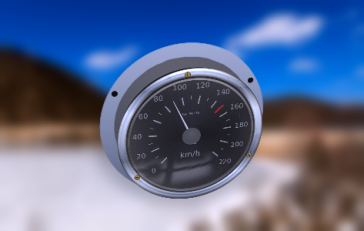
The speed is 90 km/h
